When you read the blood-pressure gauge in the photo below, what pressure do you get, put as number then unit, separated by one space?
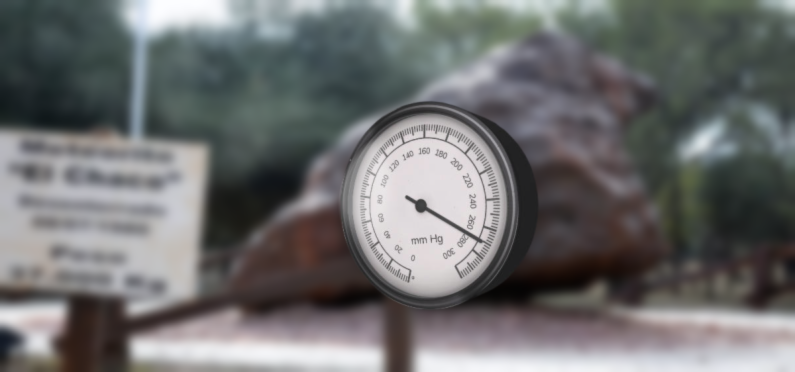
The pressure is 270 mmHg
